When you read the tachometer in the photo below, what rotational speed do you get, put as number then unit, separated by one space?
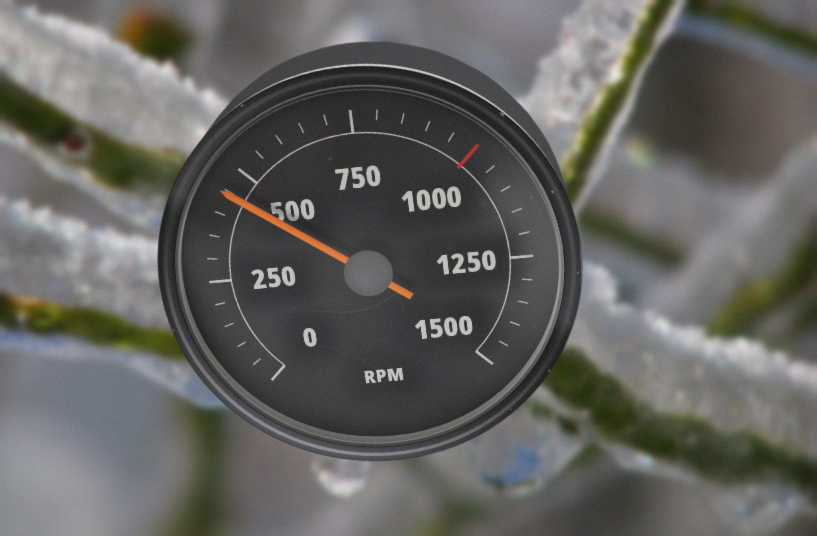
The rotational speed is 450 rpm
